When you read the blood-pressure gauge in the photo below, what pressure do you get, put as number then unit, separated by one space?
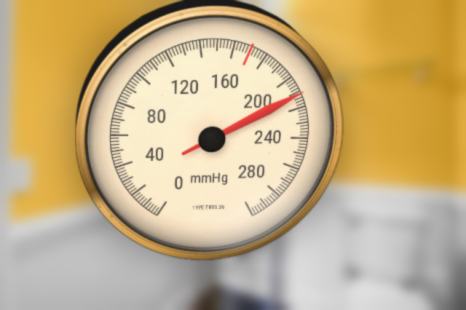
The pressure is 210 mmHg
